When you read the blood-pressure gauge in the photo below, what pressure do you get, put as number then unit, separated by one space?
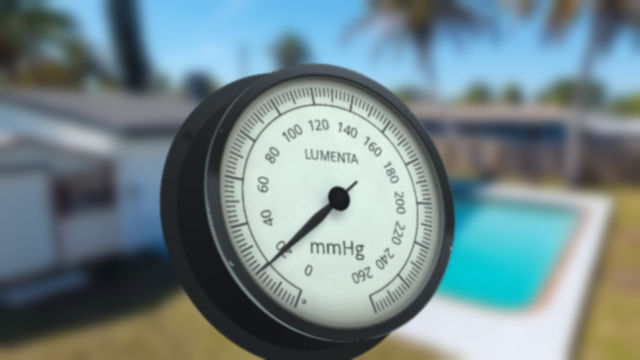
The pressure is 20 mmHg
